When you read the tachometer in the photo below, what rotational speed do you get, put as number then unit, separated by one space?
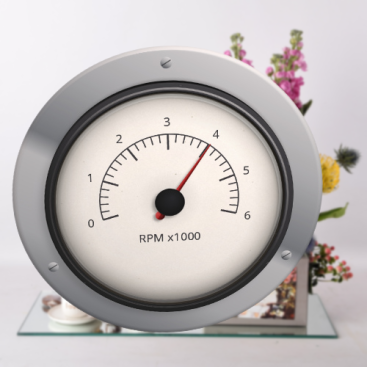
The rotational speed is 4000 rpm
